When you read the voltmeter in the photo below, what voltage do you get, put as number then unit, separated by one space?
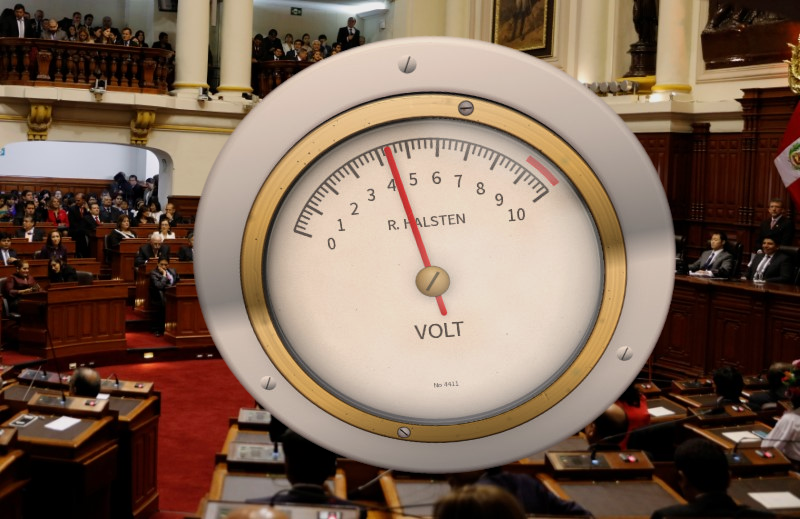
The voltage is 4.4 V
